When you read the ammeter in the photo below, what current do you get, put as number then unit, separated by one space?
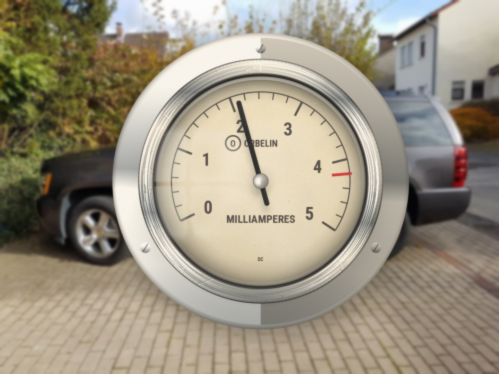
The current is 2.1 mA
